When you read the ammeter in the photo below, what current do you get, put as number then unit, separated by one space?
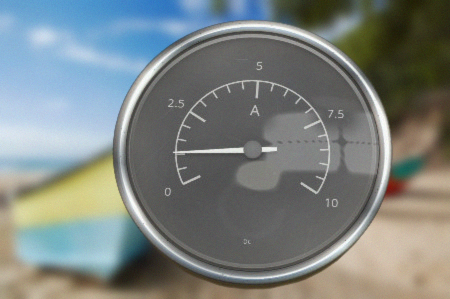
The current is 1 A
